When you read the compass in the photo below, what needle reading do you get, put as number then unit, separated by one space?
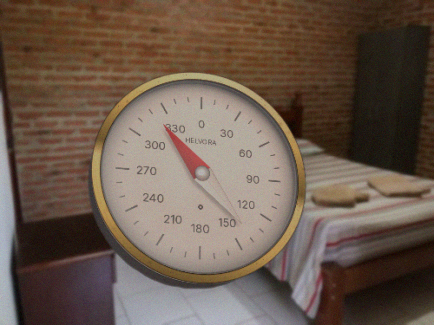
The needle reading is 320 °
